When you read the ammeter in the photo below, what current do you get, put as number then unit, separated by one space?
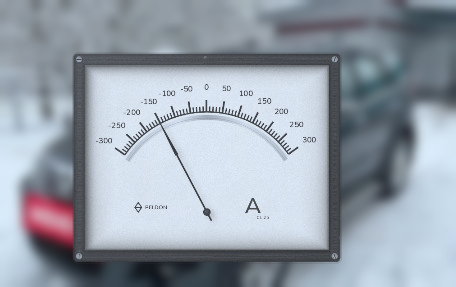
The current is -150 A
